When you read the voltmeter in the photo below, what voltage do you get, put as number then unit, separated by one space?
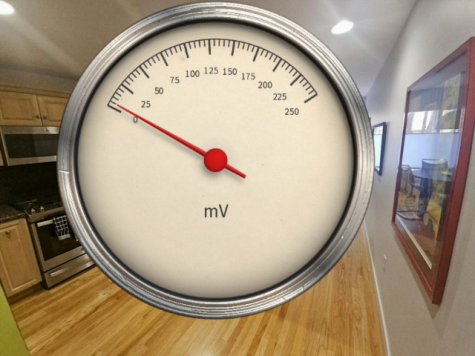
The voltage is 5 mV
